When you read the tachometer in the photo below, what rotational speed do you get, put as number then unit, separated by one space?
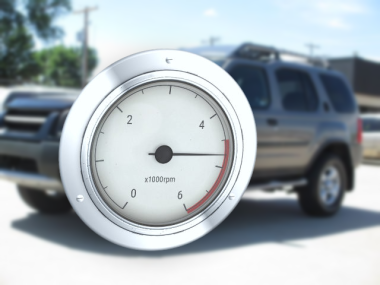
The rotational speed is 4750 rpm
